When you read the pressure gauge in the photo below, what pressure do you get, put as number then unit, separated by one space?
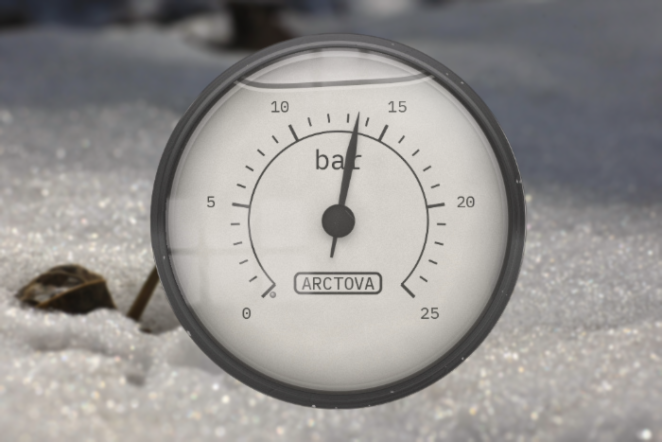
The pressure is 13.5 bar
